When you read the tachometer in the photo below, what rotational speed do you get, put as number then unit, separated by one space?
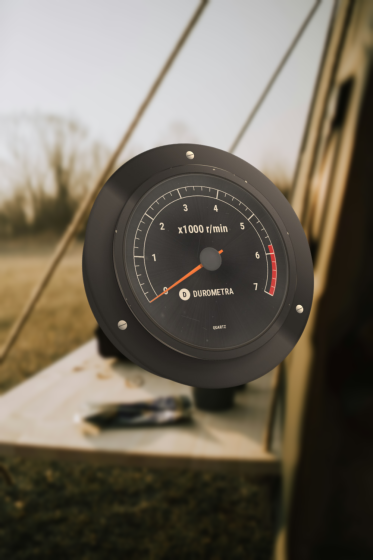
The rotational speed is 0 rpm
